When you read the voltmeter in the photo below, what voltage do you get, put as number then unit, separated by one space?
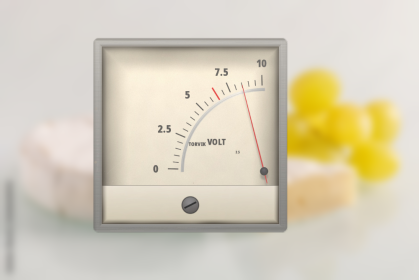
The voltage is 8.5 V
